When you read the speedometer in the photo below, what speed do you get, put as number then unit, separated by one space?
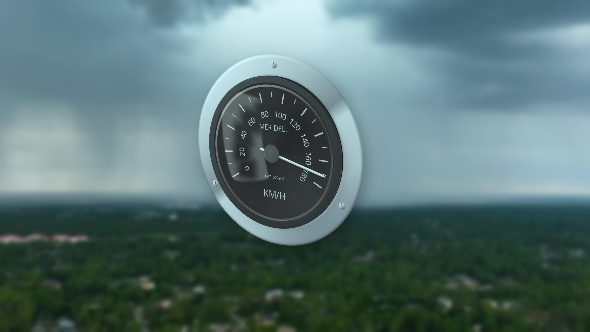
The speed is 170 km/h
